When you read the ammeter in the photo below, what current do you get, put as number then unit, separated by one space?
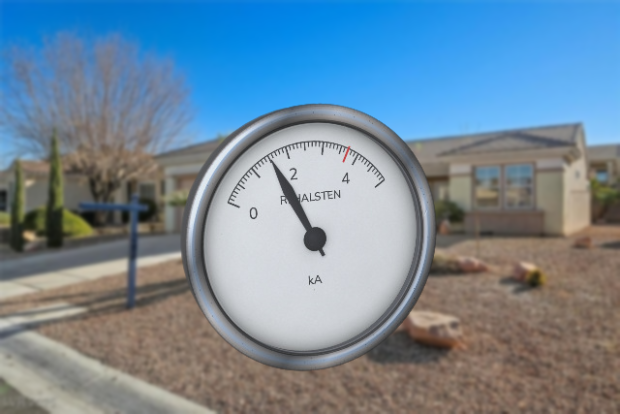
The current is 1.5 kA
